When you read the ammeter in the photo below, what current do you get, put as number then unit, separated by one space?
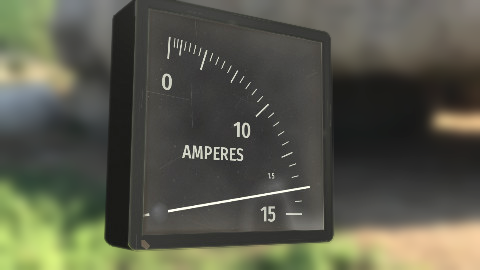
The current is 14 A
